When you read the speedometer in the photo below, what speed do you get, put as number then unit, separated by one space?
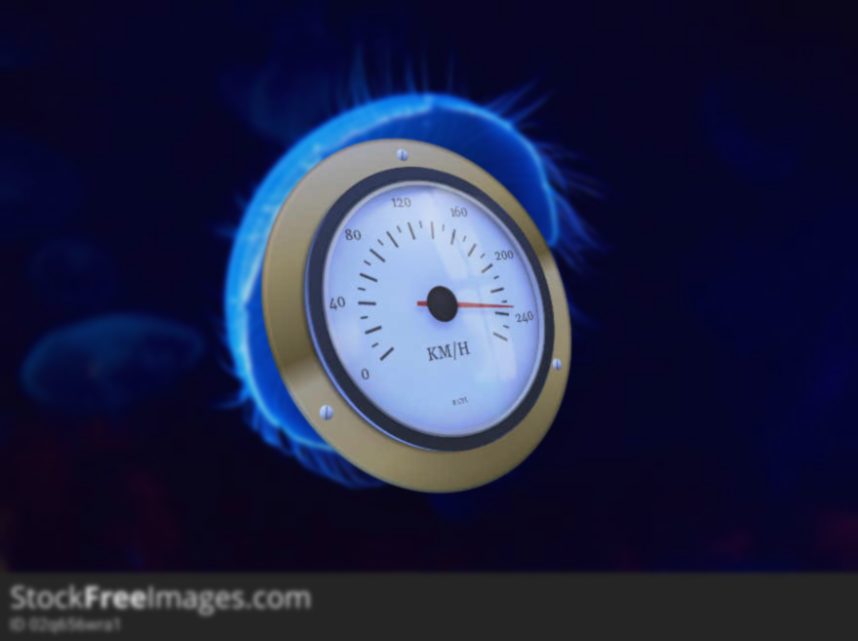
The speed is 235 km/h
